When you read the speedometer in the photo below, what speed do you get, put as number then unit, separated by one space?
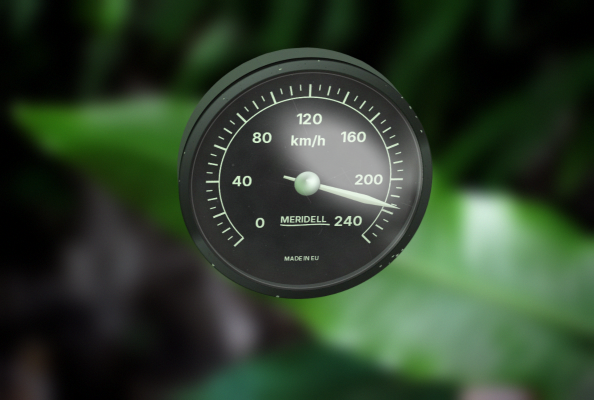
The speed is 215 km/h
